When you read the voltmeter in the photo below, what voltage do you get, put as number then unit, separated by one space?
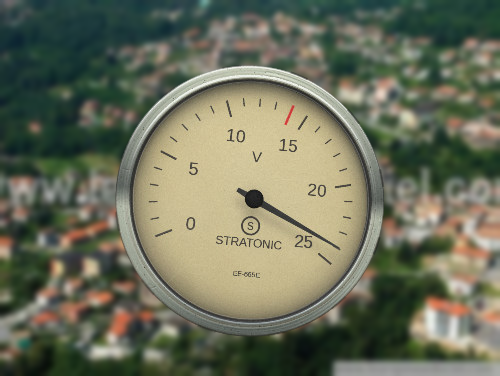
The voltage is 24 V
